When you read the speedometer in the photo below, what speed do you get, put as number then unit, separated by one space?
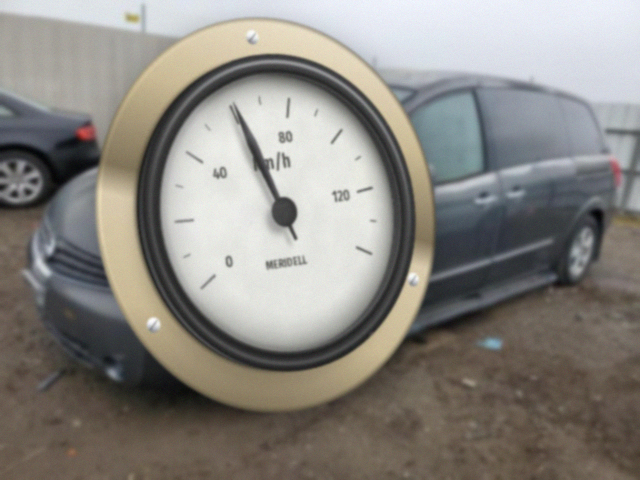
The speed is 60 km/h
